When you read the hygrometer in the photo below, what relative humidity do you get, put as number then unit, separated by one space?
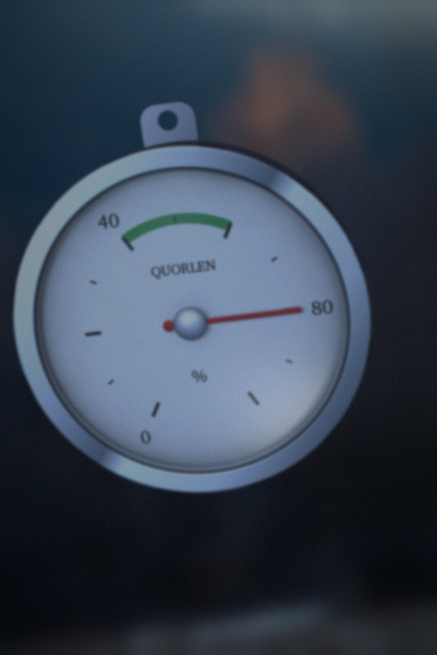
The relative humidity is 80 %
